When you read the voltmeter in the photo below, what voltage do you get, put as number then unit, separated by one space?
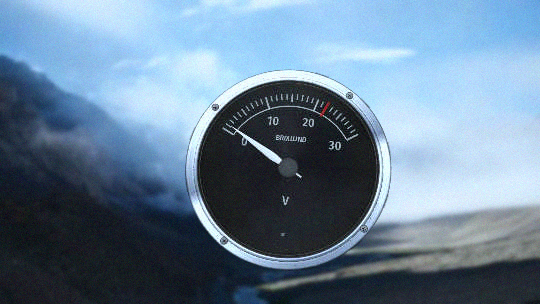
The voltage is 1 V
